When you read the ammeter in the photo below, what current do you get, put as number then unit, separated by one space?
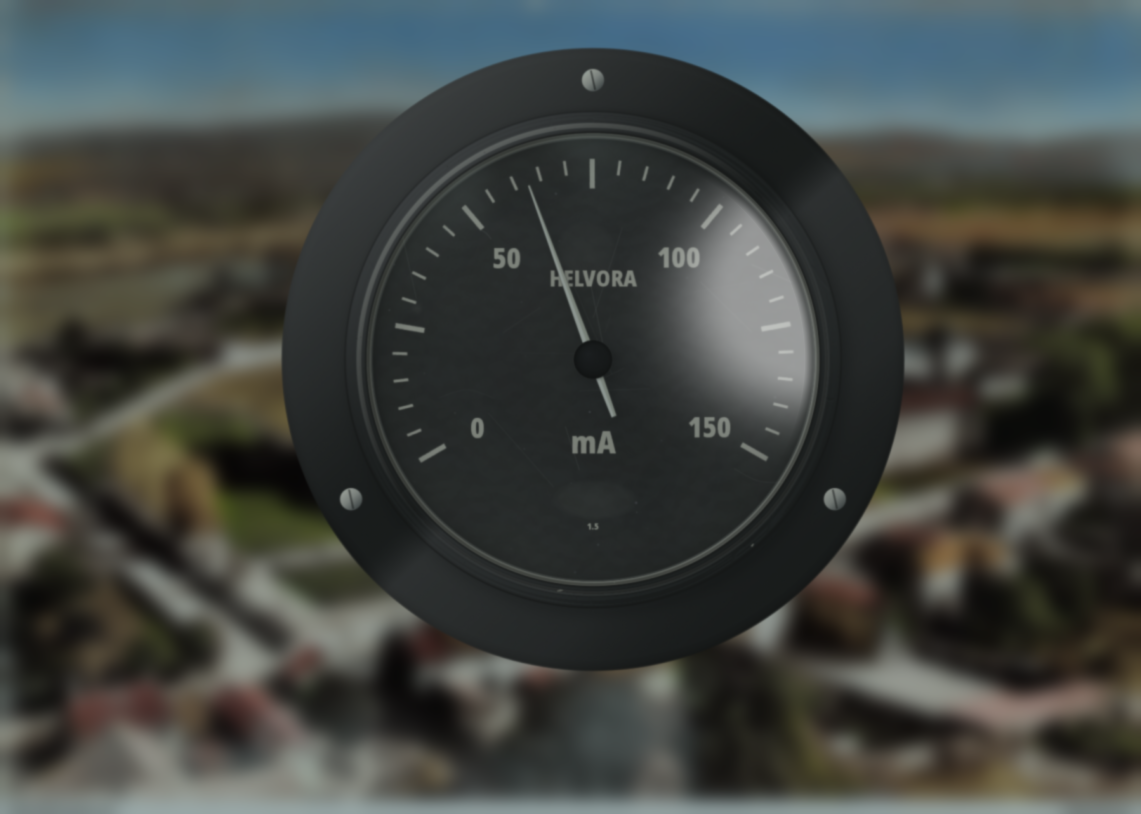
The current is 62.5 mA
